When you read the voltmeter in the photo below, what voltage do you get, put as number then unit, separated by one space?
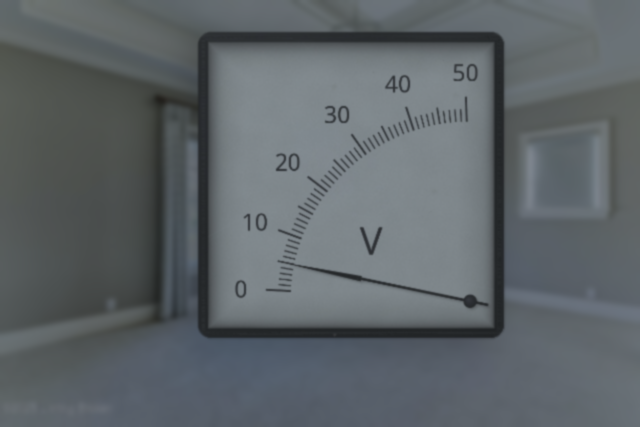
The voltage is 5 V
